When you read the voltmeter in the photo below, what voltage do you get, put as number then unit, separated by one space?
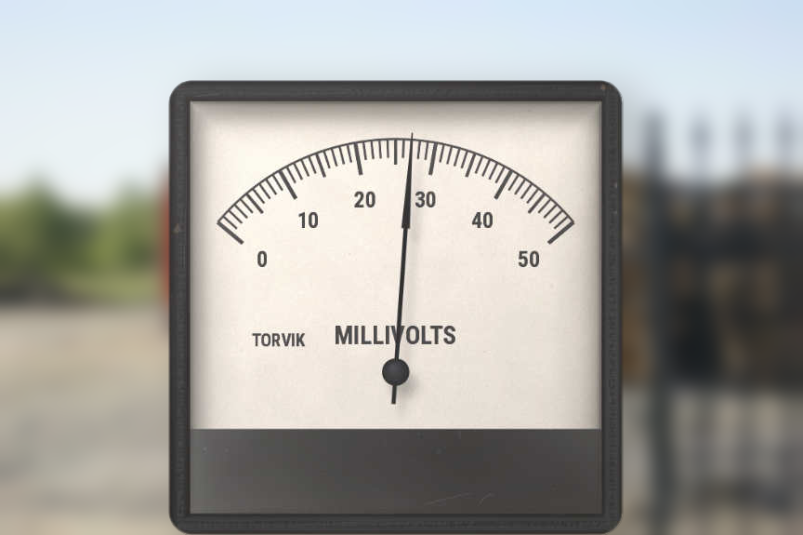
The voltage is 27 mV
